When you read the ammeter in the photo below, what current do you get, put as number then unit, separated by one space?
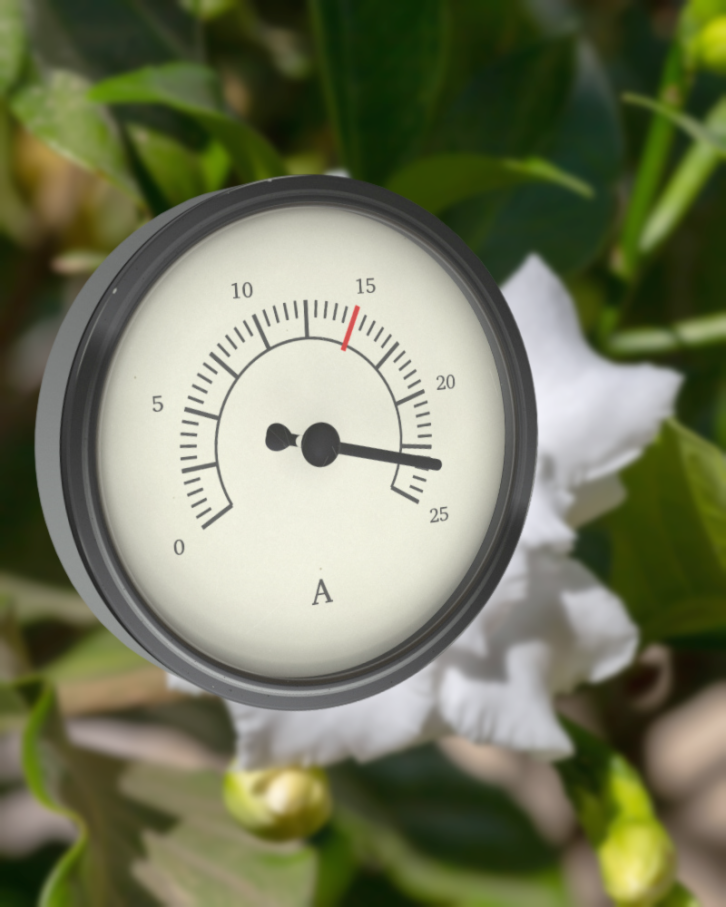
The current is 23.25 A
